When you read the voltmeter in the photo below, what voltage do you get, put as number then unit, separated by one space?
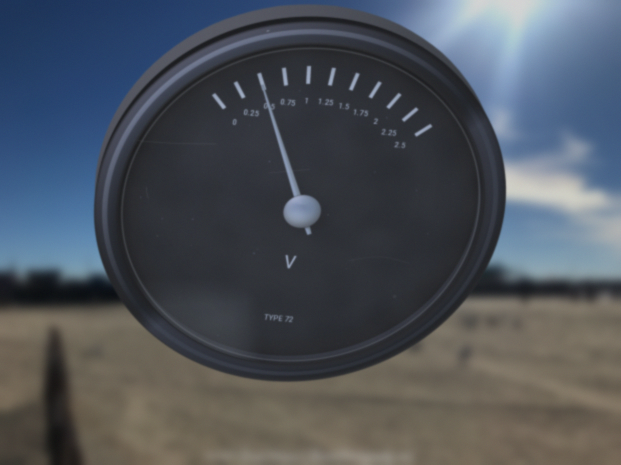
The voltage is 0.5 V
